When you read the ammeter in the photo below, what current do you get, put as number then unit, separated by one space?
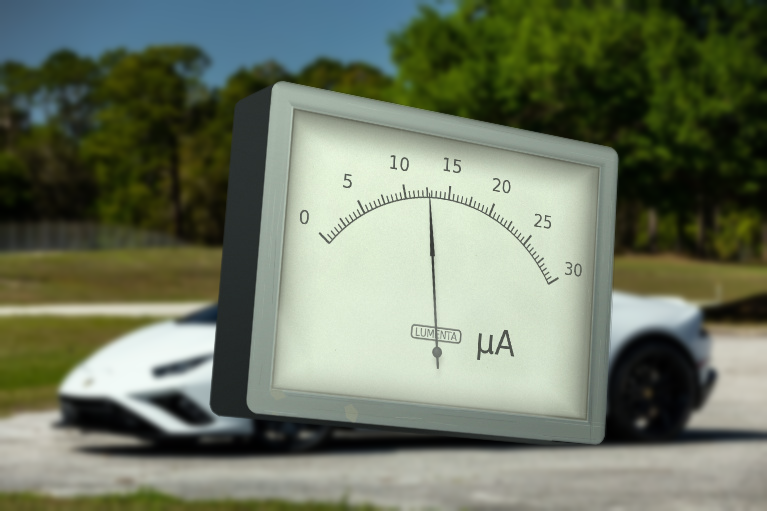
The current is 12.5 µA
